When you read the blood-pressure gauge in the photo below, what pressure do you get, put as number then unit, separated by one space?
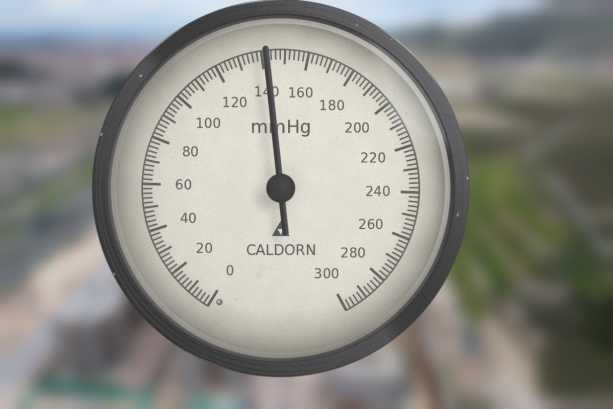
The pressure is 142 mmHg
